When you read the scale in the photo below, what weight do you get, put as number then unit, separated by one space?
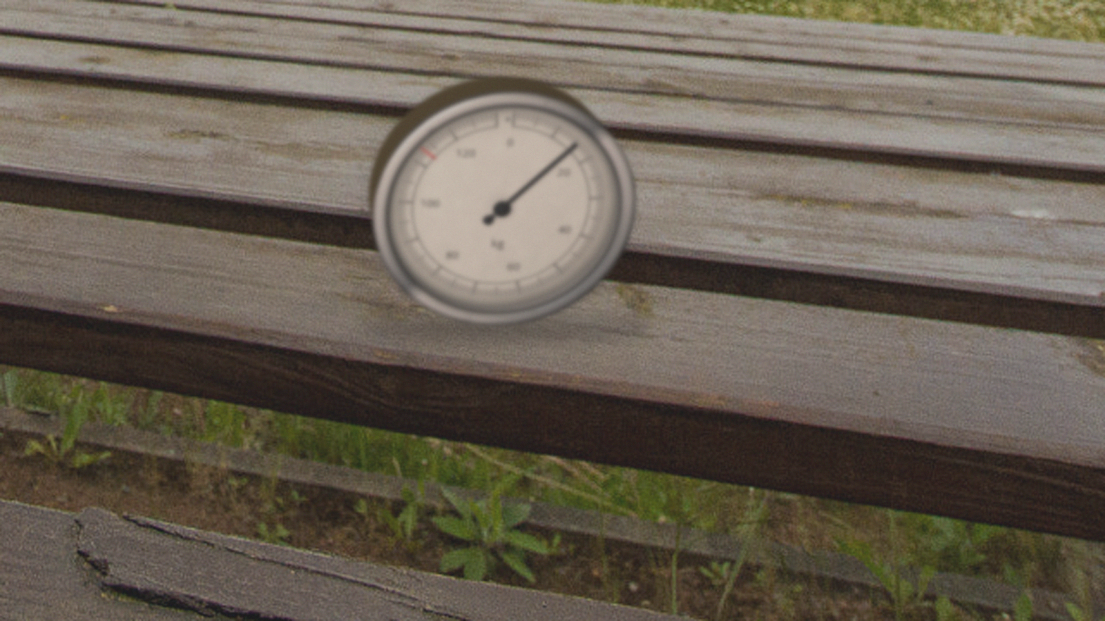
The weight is 15 kg
